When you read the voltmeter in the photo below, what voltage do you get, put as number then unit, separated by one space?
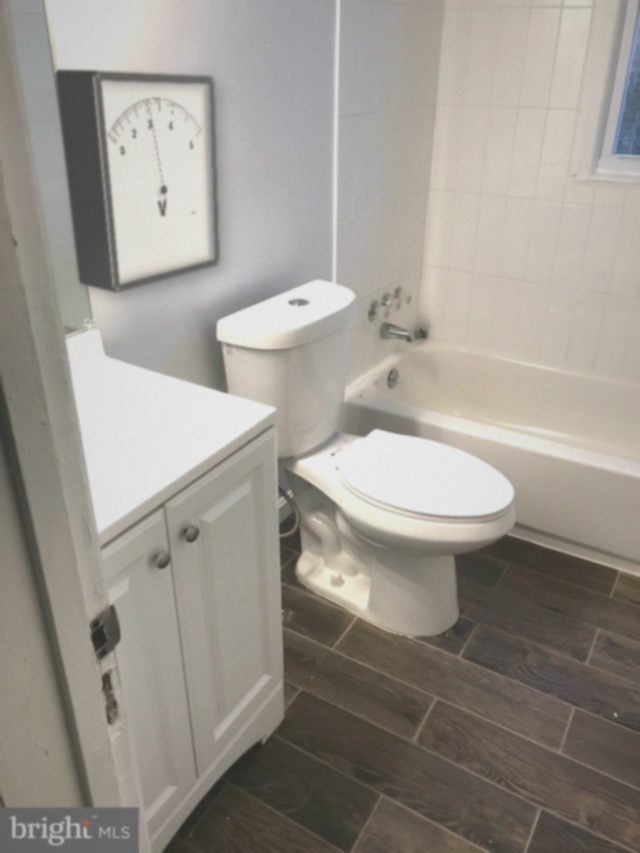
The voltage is 3 V
